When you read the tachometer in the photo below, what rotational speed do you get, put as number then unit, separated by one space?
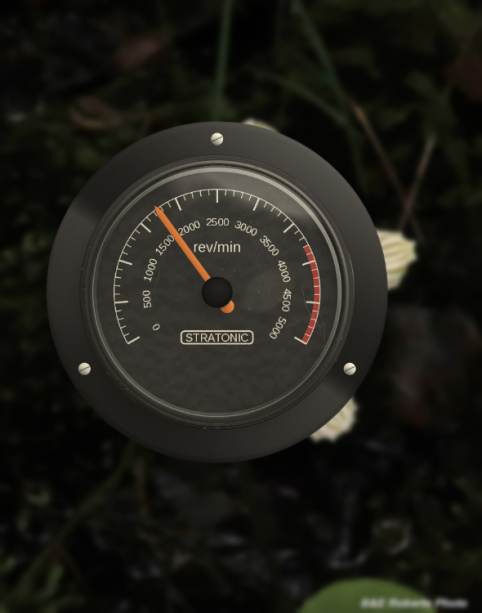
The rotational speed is 1750 rpm
